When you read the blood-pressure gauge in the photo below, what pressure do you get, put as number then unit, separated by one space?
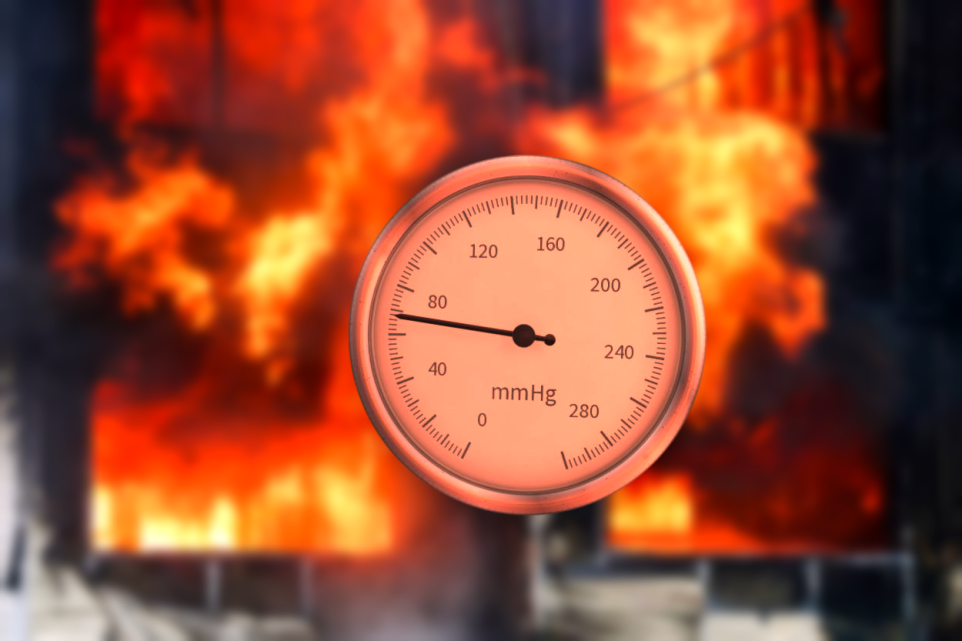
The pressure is 68 mmHg
